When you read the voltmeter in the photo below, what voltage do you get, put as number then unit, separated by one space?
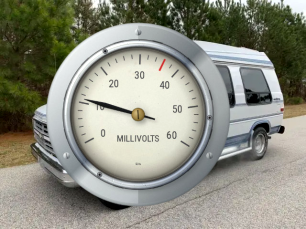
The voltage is 11 mV
